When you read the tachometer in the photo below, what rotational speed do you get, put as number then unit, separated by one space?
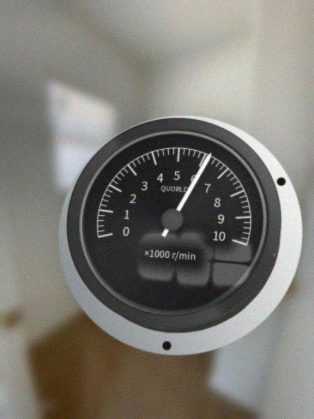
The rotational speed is 6200 rpm
